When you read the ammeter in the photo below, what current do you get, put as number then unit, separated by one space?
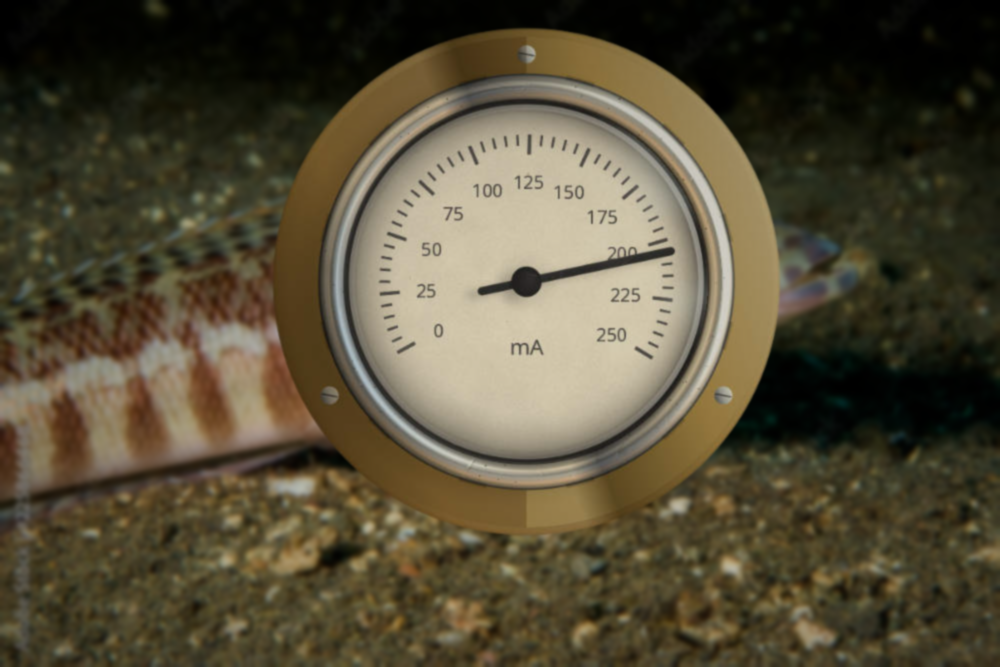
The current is 205 mA
